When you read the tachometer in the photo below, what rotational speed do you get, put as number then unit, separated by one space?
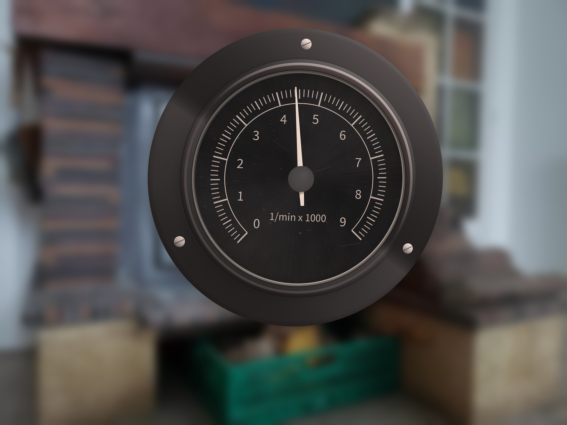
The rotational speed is 4400 rpm
